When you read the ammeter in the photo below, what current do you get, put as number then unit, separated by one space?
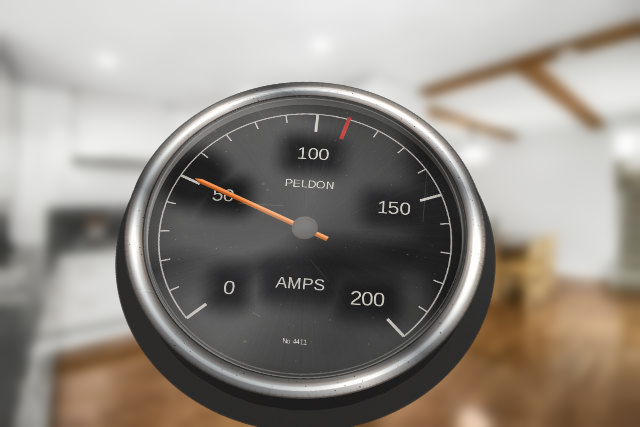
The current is 50 A
